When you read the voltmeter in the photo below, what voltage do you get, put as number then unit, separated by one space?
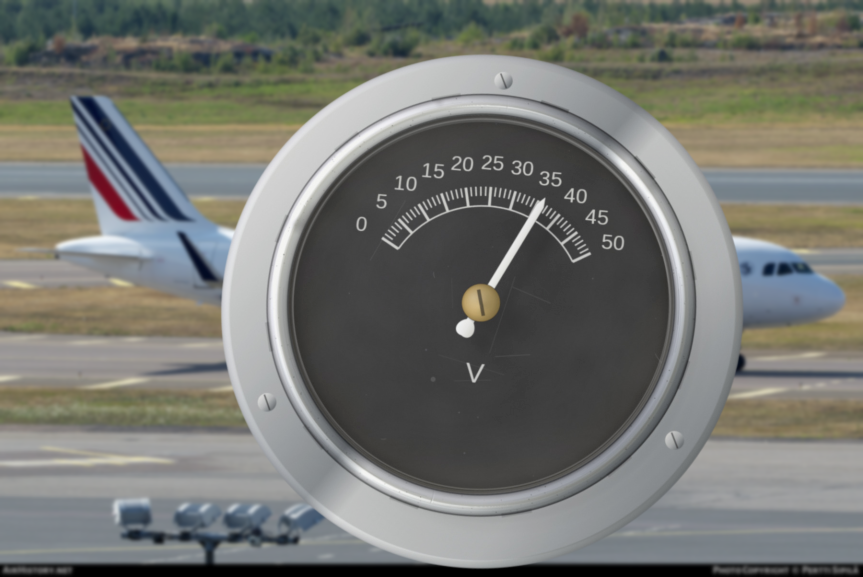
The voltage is 36 V
